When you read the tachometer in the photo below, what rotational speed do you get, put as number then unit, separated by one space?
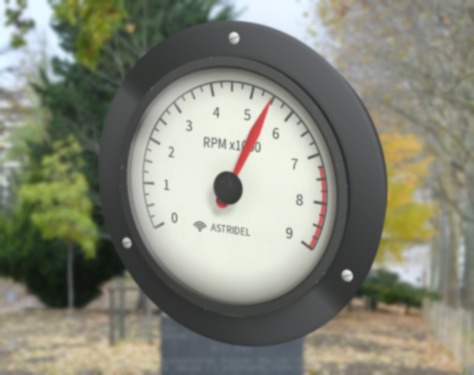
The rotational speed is 5500 rpm
